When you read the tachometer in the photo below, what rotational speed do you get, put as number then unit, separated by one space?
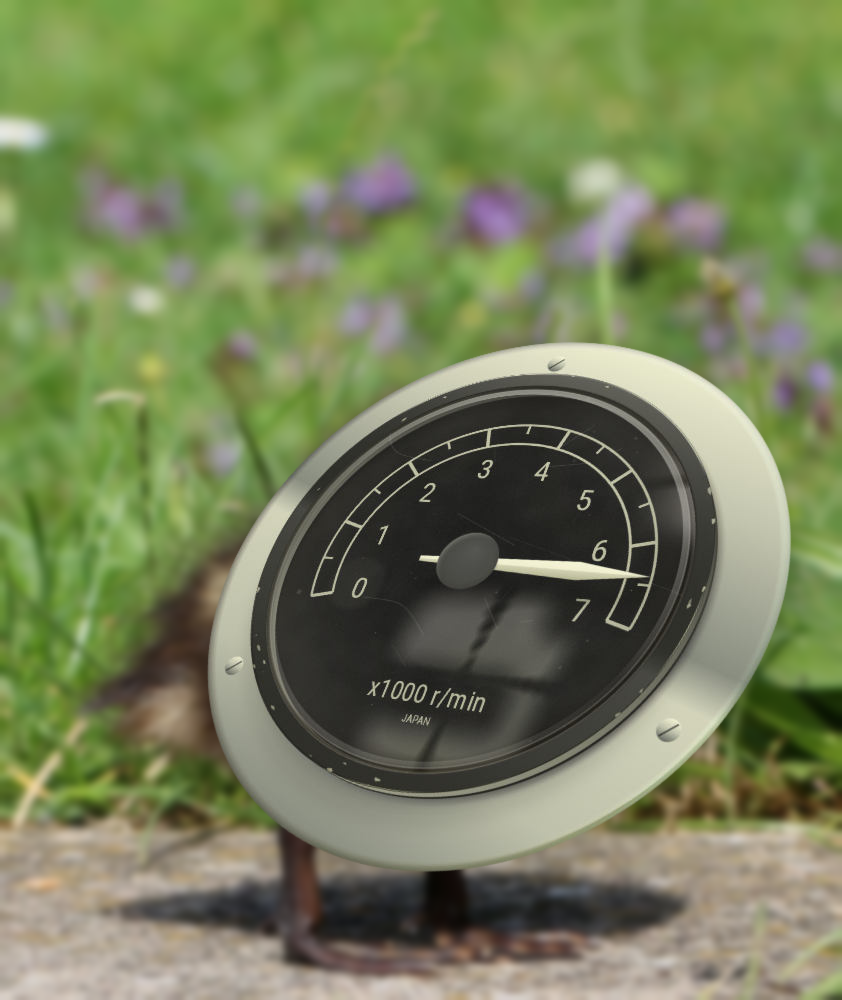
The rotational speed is 6500 rpm
